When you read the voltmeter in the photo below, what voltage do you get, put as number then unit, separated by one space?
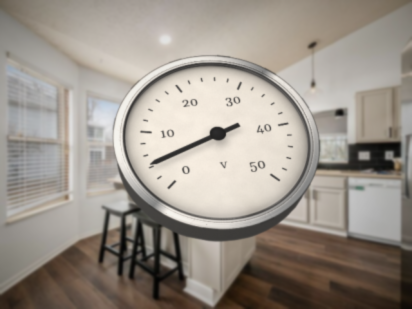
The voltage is 4 V
